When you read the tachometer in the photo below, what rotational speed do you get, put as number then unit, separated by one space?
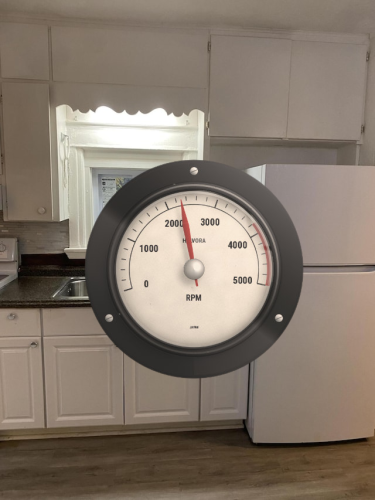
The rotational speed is 2300 rpm
